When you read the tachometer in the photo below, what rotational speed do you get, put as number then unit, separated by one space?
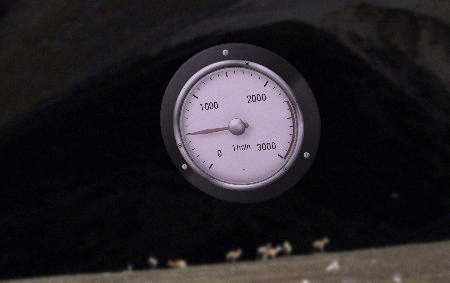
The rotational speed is 500 rpm
